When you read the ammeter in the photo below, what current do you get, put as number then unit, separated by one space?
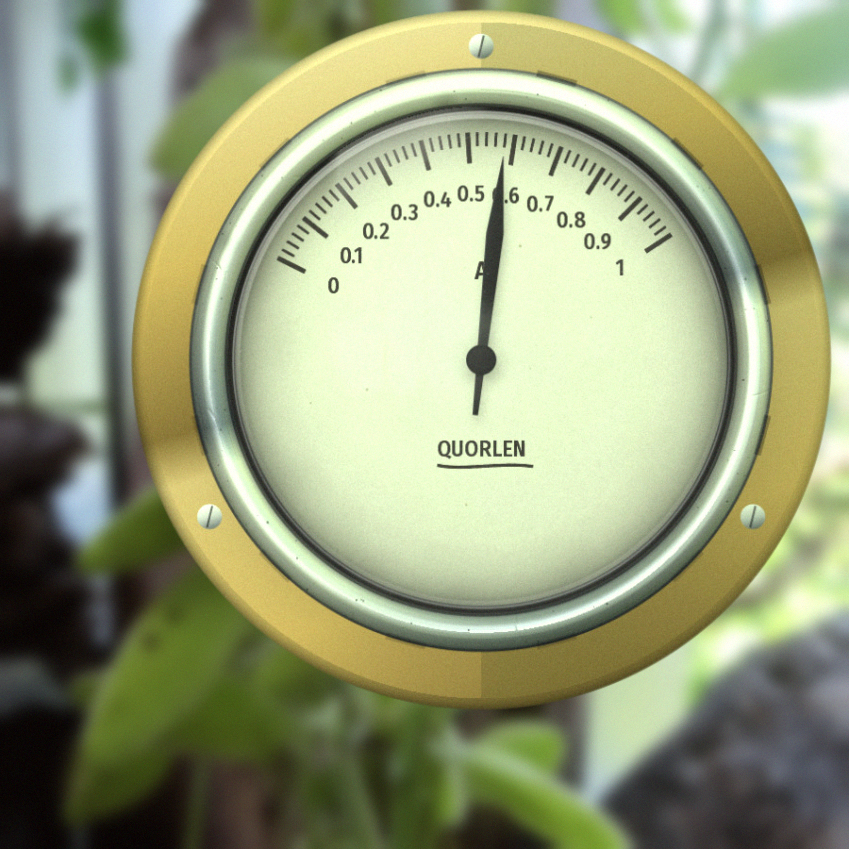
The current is 0.58 A
